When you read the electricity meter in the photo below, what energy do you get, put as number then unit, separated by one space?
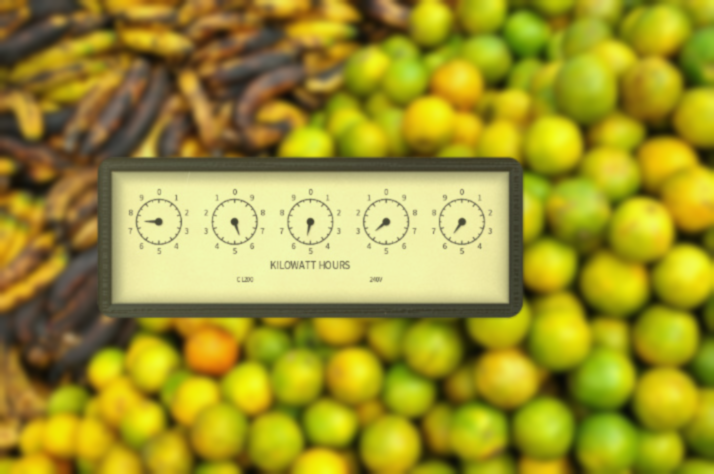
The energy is 75536 kWh
